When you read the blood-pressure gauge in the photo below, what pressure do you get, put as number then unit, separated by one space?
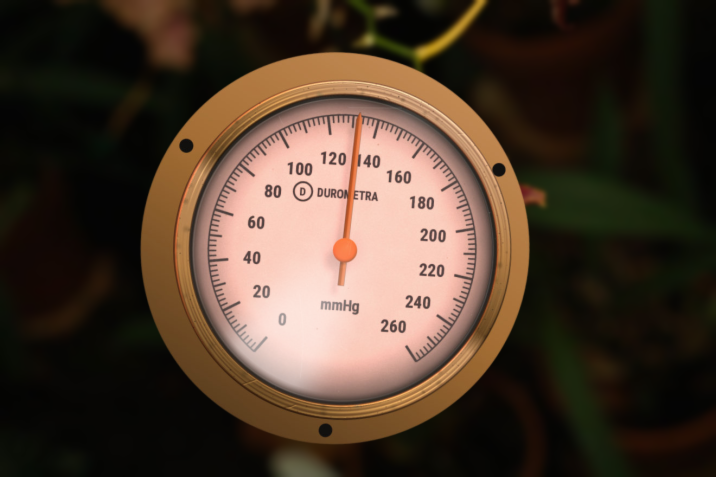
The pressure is 132 mmHg
